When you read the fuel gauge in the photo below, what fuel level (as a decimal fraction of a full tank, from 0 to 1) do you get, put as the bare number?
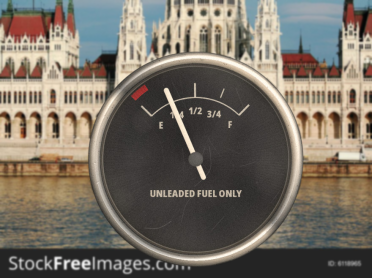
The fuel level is 0.25
